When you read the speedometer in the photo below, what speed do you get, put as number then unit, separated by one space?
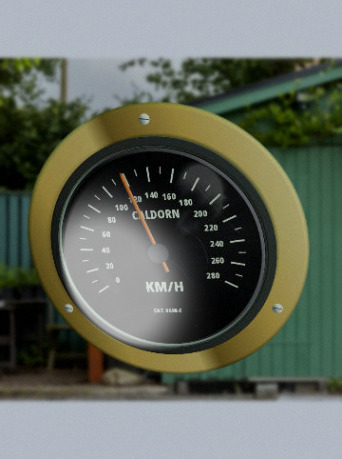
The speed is 120 km/h
